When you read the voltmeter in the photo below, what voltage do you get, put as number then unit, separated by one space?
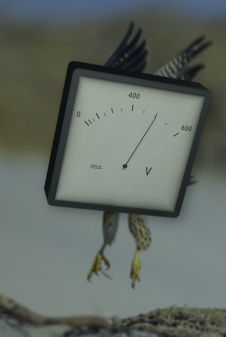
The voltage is 500 V
